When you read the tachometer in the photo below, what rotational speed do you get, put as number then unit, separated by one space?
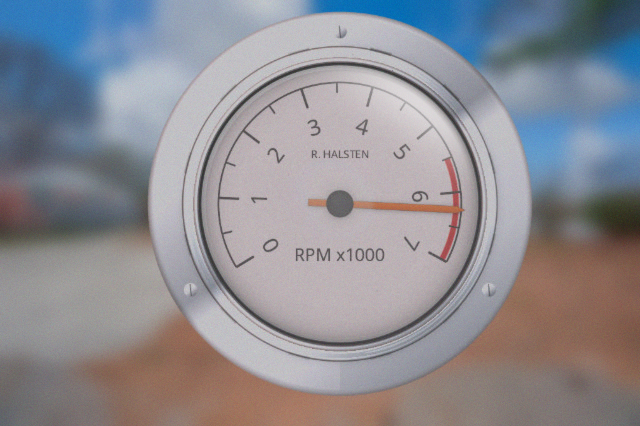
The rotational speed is 6250 rpm
